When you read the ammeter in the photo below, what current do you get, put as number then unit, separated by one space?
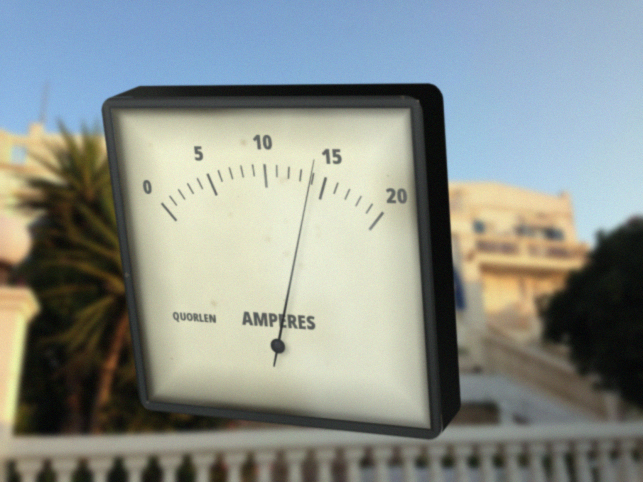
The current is 14 A
